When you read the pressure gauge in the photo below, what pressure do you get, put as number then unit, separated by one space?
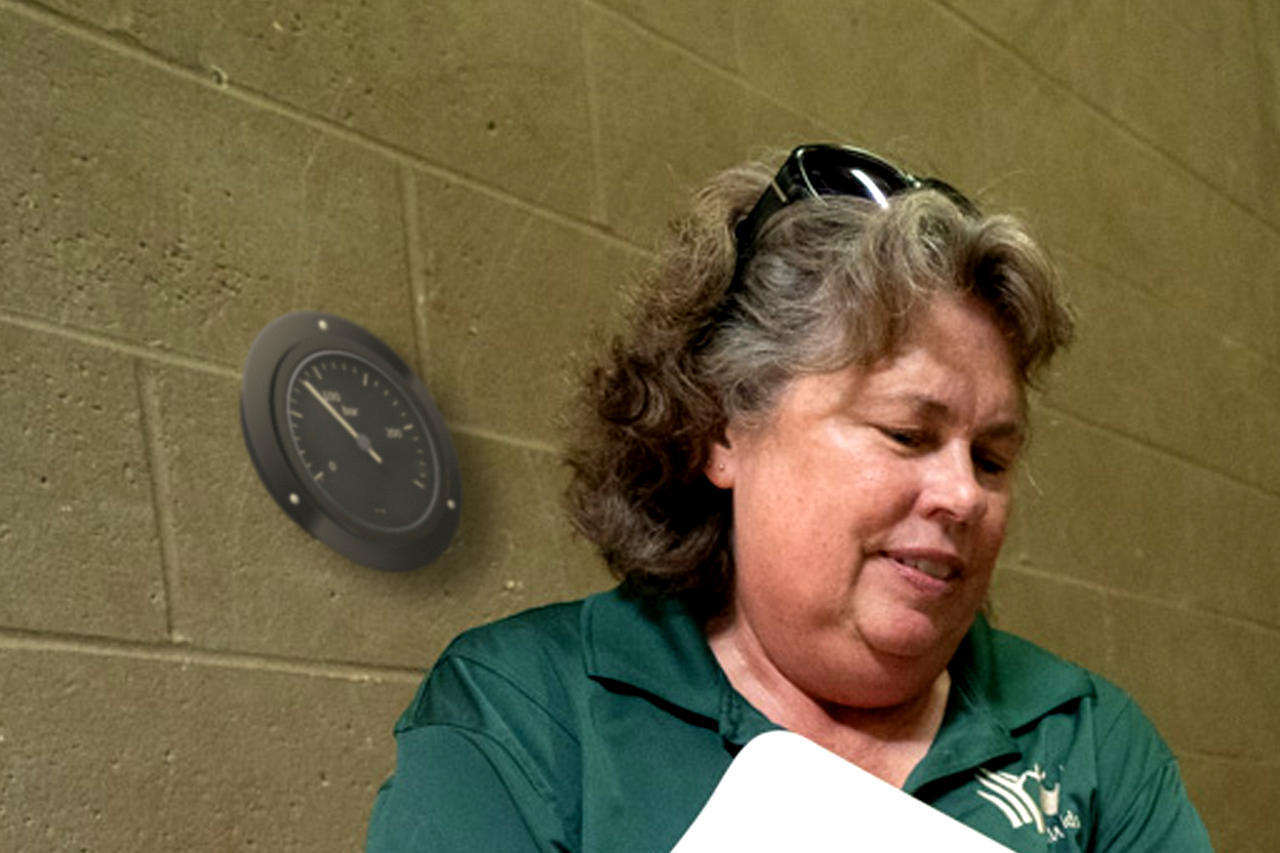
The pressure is 80 bar
